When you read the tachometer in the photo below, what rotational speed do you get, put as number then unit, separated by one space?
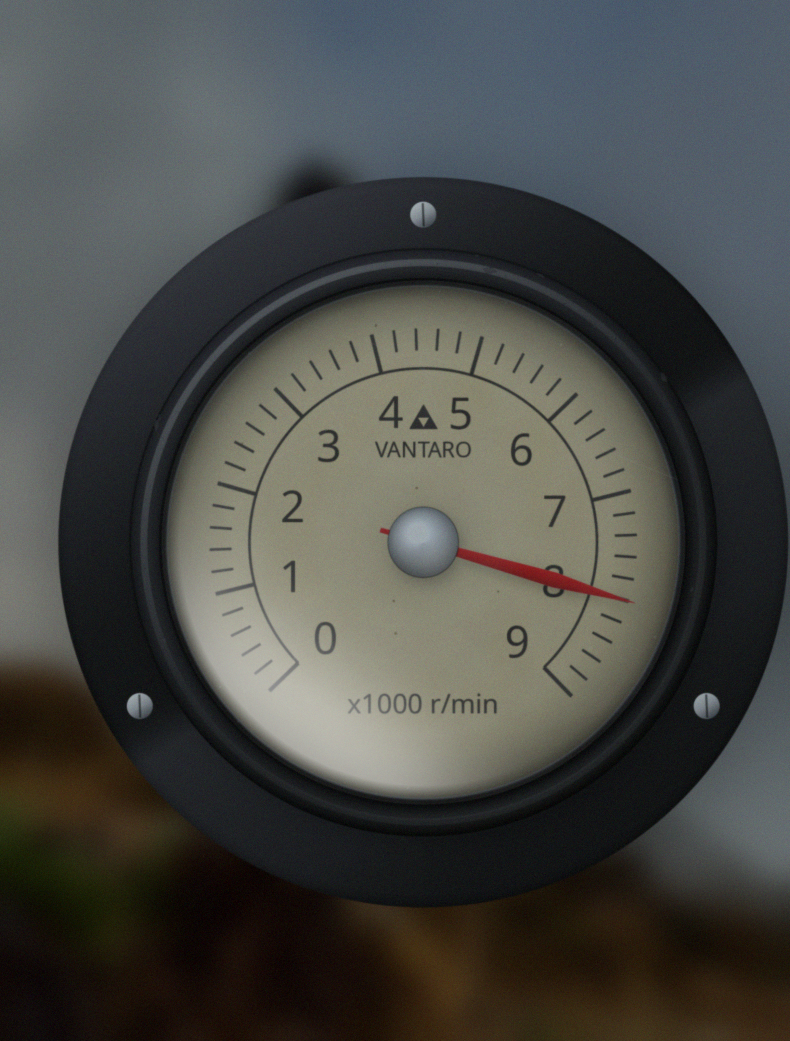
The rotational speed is 8000 rpm
